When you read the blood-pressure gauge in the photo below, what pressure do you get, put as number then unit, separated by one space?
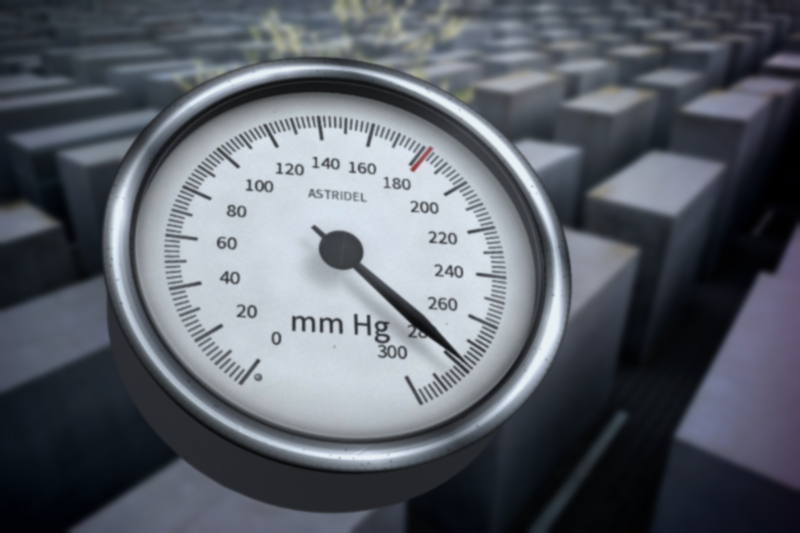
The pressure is 280 mmHg
